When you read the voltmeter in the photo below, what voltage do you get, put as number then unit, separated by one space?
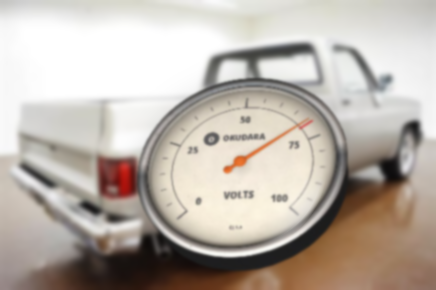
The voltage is 70 V
